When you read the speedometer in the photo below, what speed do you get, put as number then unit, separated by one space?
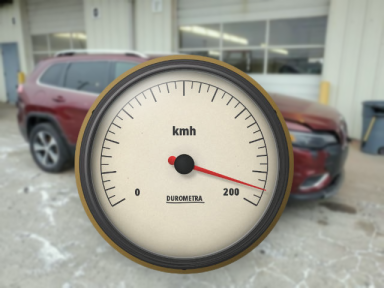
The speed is 190 km/h
